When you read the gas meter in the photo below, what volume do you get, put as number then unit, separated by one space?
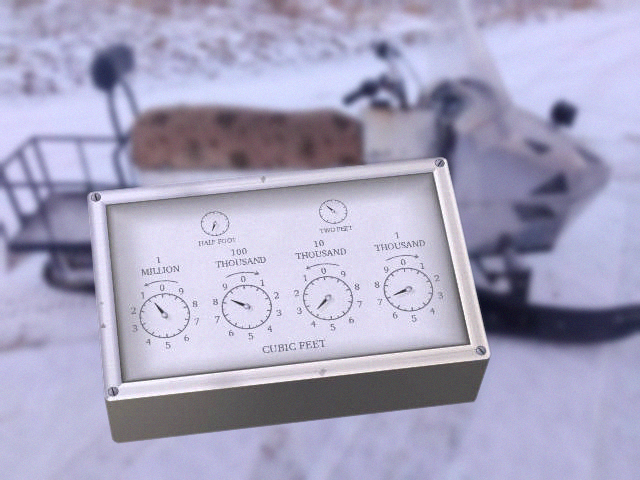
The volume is 83700 ft³
